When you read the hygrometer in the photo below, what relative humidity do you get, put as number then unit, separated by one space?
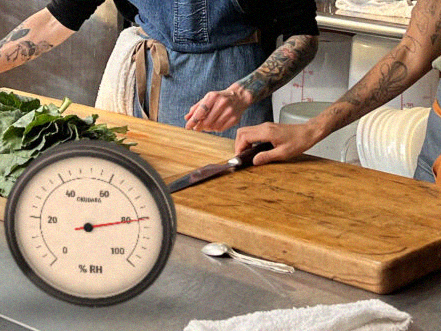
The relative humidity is 80 %
